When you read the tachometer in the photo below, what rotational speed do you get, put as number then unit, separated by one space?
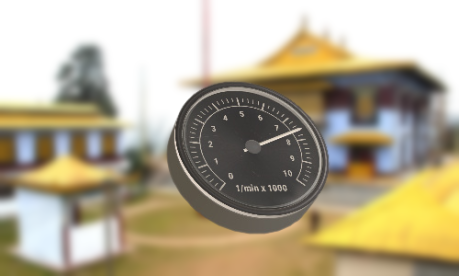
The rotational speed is 7600 rpm
